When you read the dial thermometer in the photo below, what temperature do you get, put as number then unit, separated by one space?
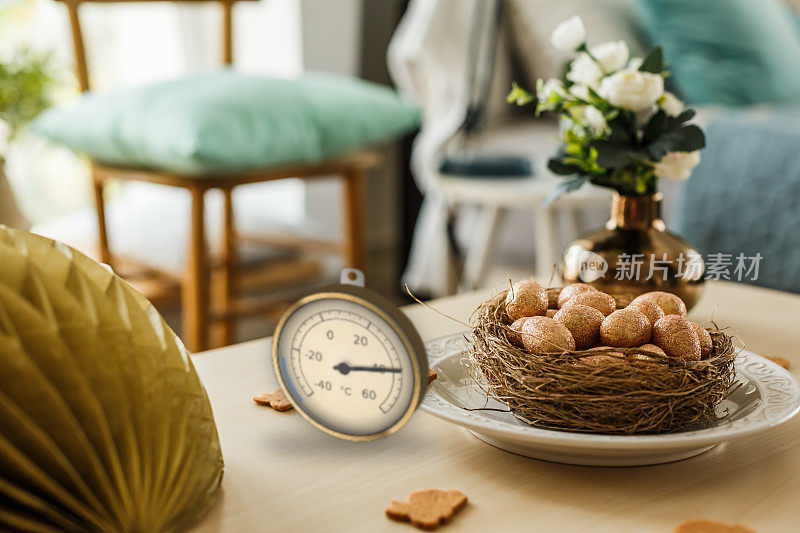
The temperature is 40 °C
